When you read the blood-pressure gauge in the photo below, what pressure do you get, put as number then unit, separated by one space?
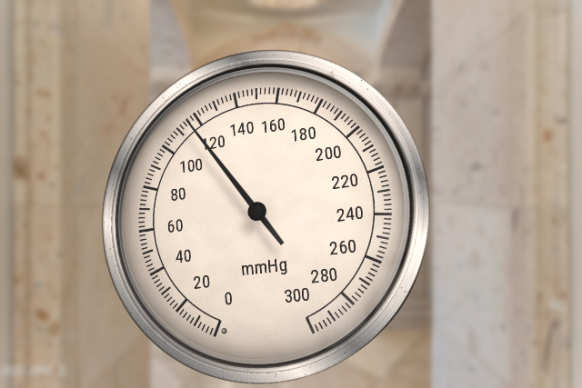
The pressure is 116 mmHg
